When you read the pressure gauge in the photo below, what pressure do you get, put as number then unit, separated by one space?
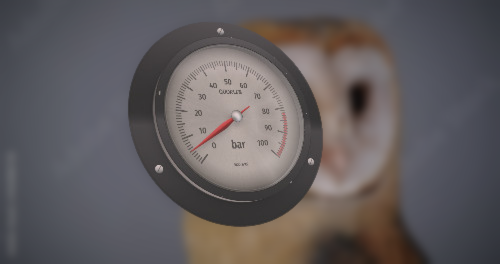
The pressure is 5 bar
